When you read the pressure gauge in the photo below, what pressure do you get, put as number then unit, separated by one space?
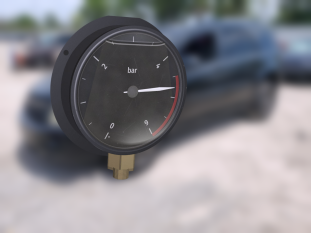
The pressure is 4.75 bar
